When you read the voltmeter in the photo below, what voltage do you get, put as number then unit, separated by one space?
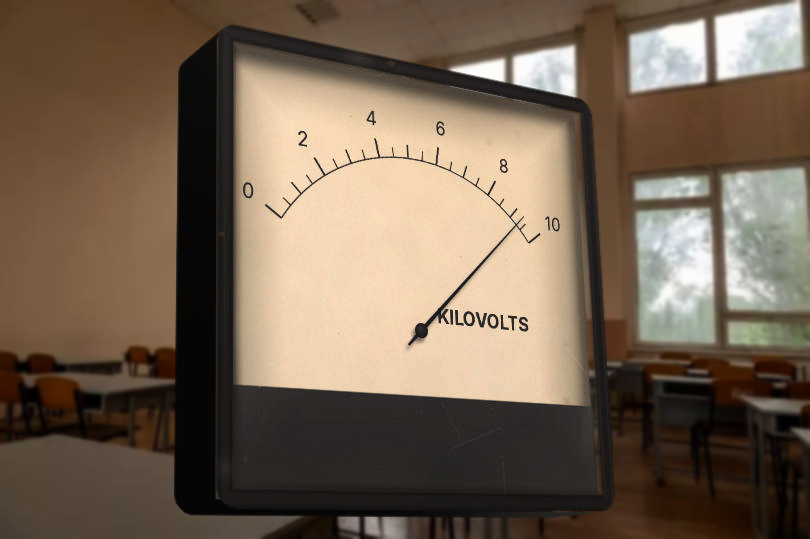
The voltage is 9.25 kV
